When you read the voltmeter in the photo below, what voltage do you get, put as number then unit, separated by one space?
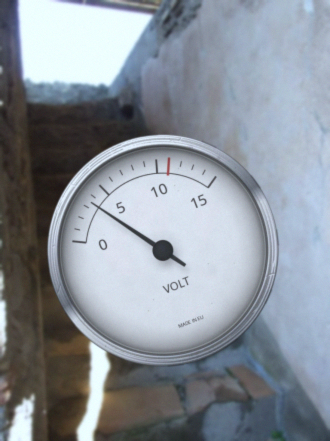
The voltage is 3.5 V
